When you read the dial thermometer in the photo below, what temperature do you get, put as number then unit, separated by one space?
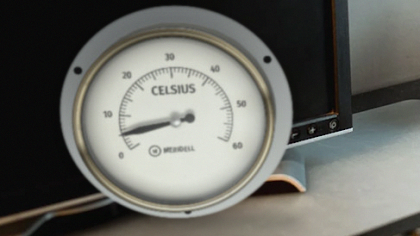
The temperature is 5 °C
